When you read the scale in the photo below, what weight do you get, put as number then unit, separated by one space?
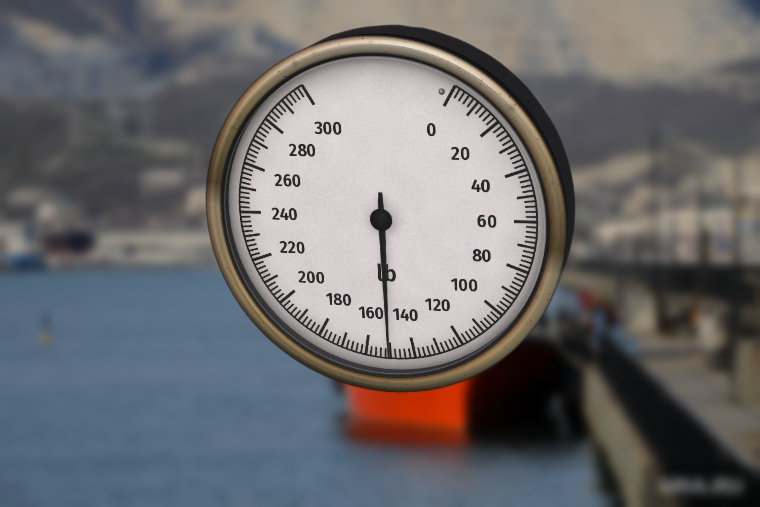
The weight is 150 lb
